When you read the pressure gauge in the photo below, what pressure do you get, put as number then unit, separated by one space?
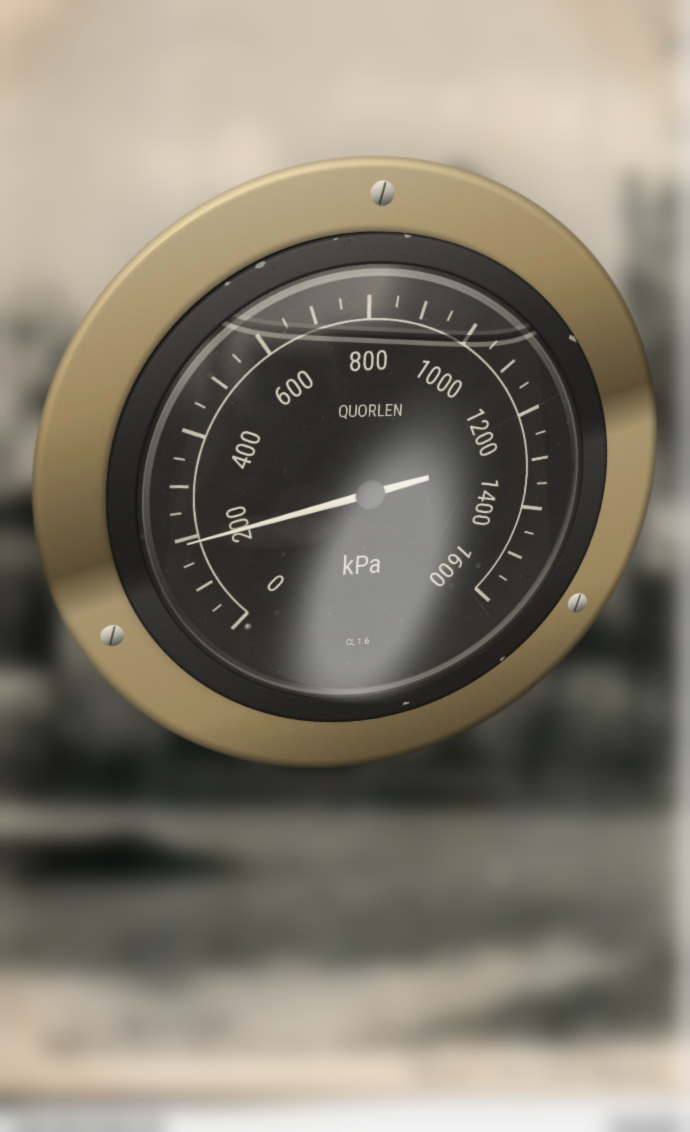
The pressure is 200 kPa
